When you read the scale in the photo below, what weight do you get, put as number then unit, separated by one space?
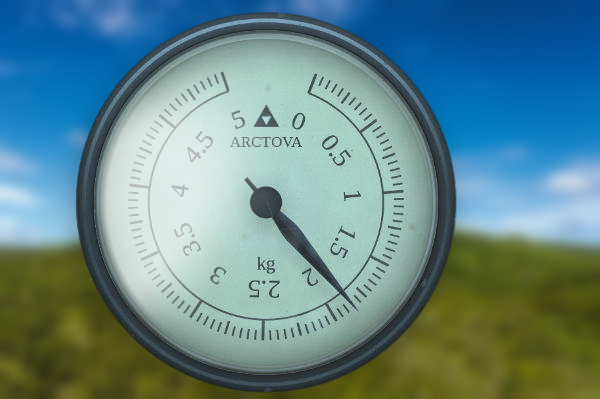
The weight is 1.85 kg
